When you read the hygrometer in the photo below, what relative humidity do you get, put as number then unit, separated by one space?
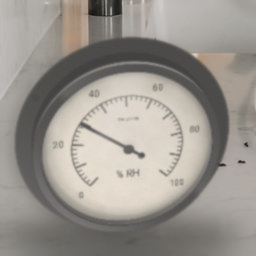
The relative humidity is 30 %
